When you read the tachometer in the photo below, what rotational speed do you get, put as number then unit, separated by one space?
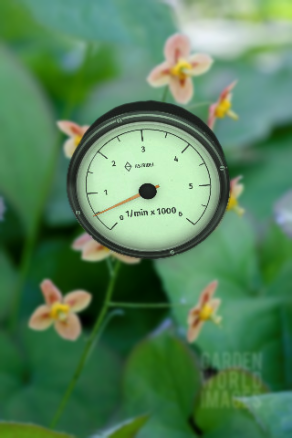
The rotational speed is 500 rpm
